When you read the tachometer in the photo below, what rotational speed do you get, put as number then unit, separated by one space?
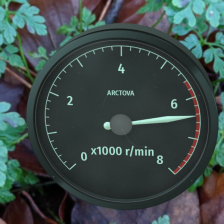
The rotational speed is 6400 rpm
